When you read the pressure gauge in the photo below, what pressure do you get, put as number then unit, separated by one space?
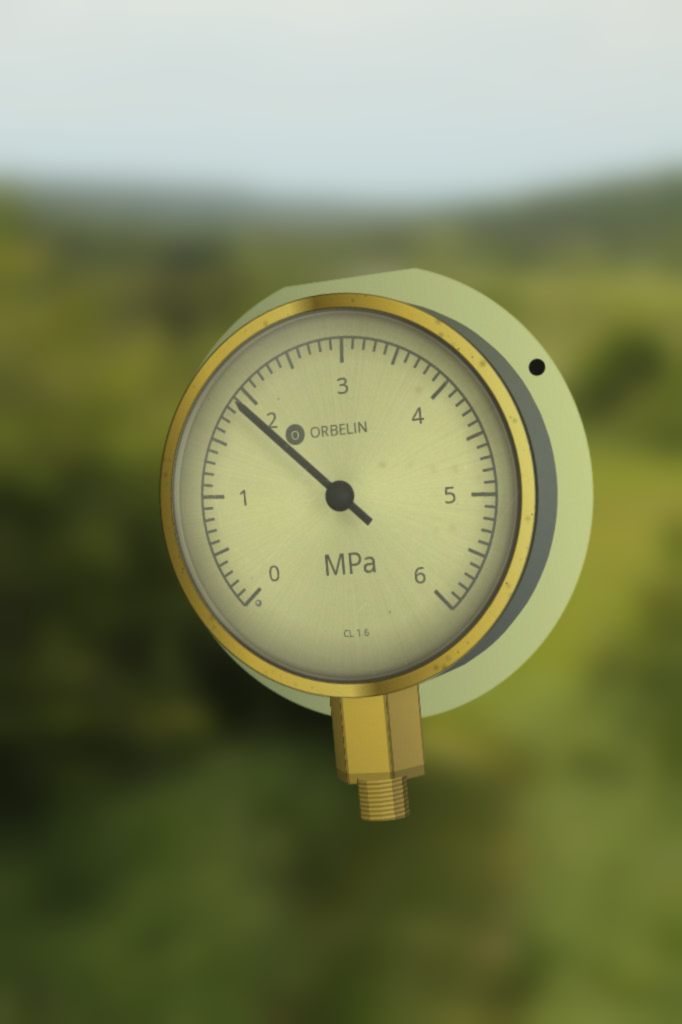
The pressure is 1.9 MPa
